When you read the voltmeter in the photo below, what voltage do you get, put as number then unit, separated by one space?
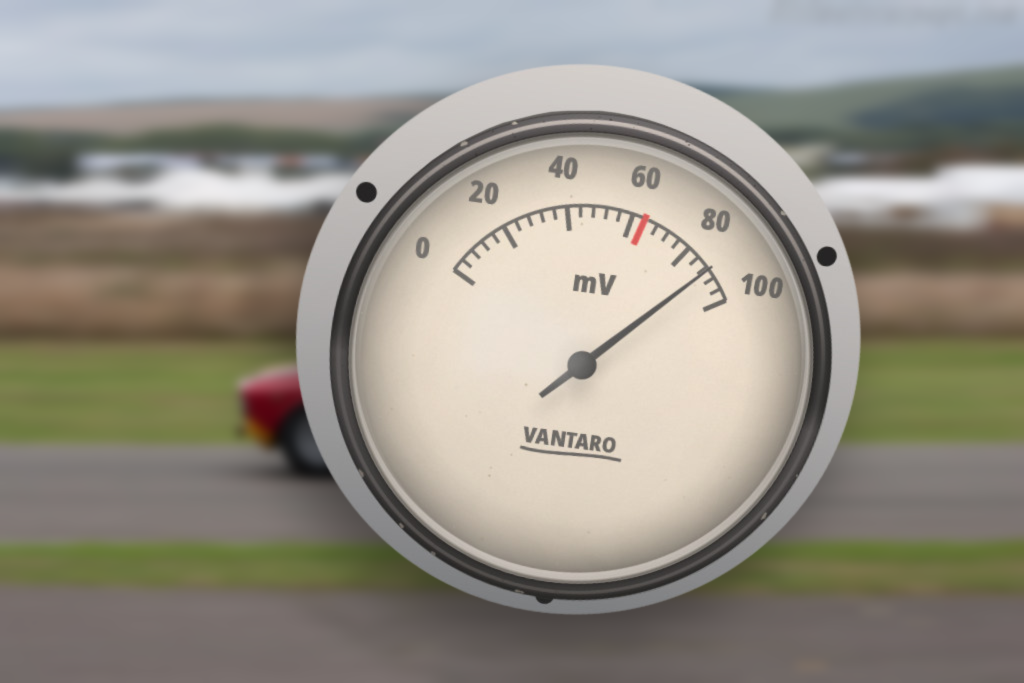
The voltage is 88 mV
